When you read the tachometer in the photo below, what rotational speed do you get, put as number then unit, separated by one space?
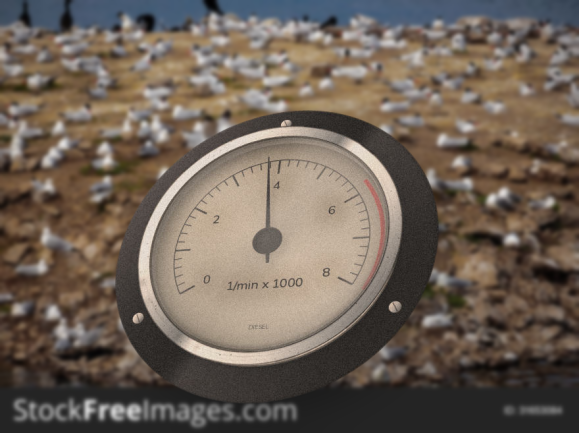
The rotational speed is 3800 rpm
